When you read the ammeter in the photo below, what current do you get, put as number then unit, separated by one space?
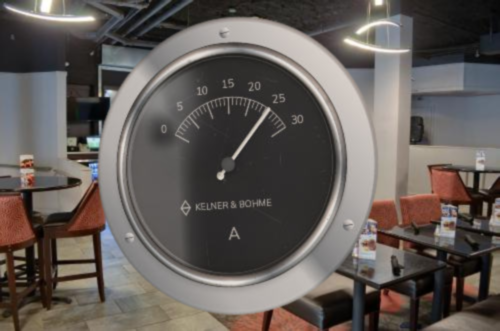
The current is 25 A
